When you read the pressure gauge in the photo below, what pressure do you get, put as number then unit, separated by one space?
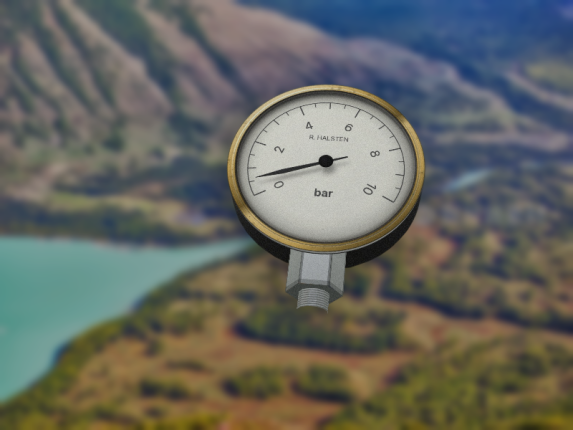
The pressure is 0.5 bar
